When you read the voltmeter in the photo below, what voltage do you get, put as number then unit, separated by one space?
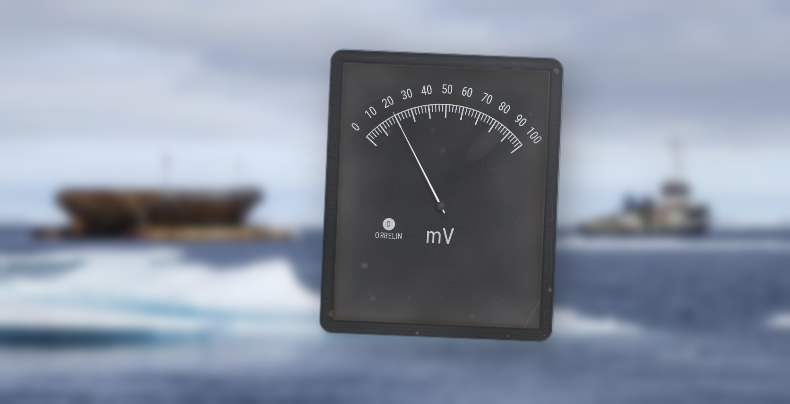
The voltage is 20 mV
